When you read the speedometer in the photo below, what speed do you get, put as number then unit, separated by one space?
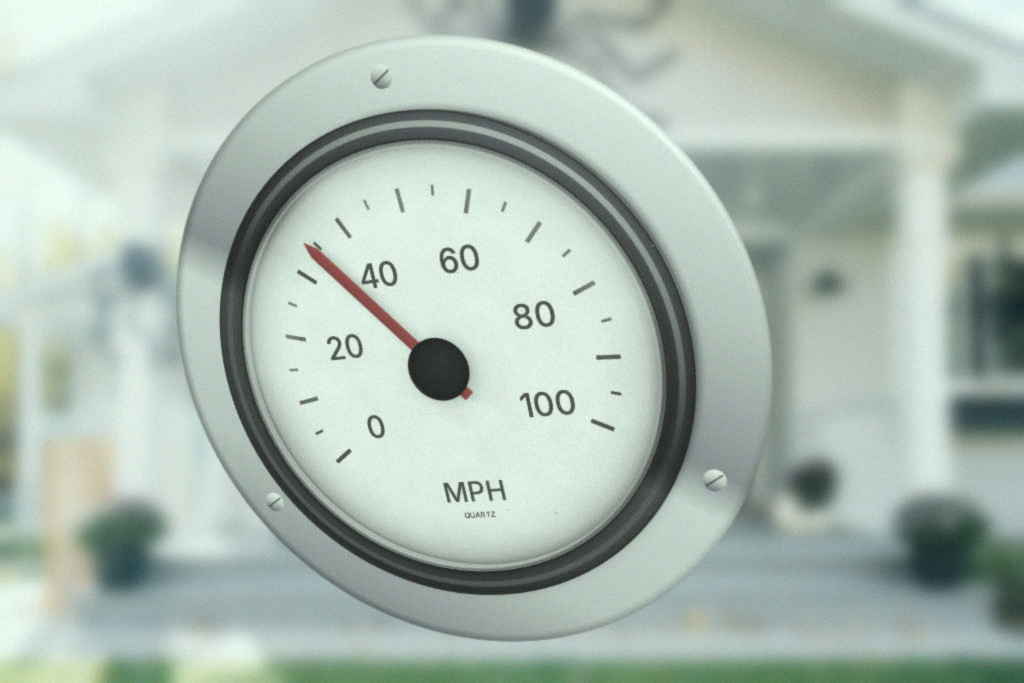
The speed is 35 mph
